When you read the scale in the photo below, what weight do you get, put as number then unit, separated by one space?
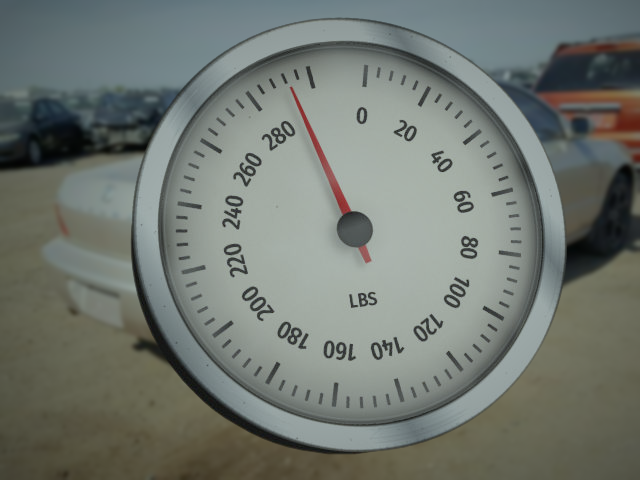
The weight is 292 lb
